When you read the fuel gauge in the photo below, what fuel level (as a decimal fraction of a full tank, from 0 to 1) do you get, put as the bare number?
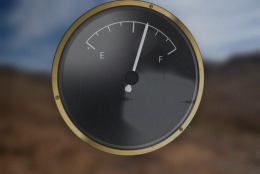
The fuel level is 0.625
